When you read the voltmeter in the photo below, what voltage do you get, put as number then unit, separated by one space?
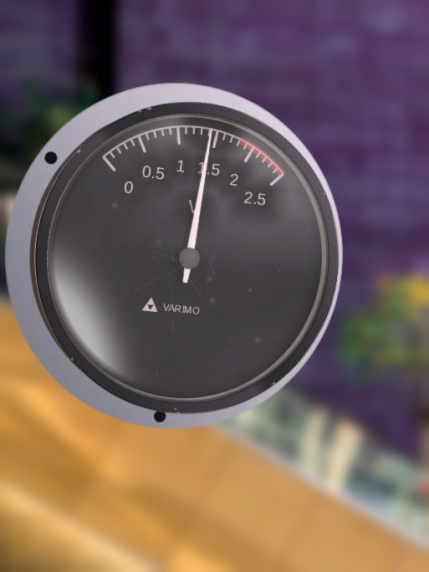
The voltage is 1.4 V
